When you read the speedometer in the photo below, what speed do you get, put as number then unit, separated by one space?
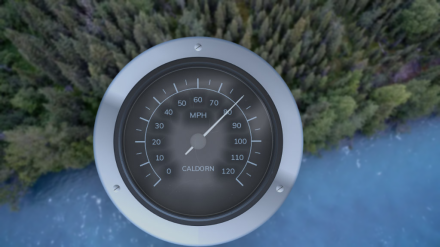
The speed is 80 mph
